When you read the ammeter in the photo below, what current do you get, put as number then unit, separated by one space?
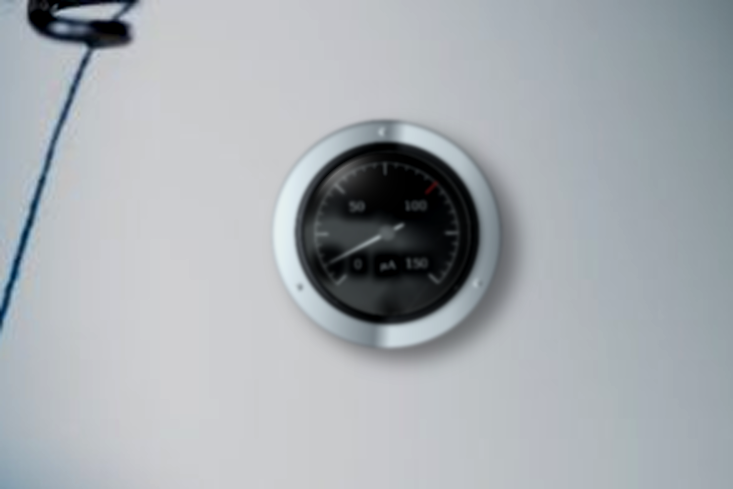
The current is 10 µA
